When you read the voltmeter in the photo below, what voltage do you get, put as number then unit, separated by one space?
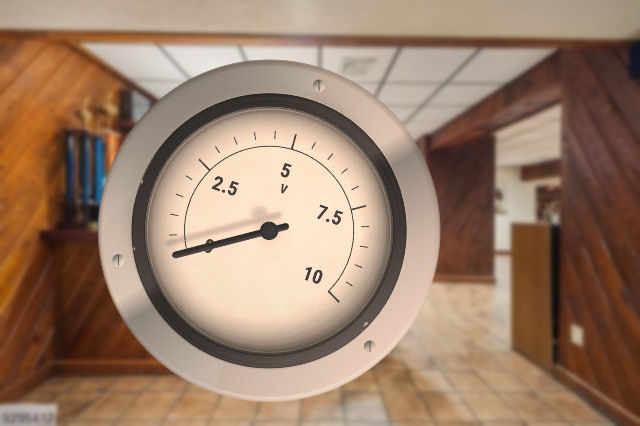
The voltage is 0 V
